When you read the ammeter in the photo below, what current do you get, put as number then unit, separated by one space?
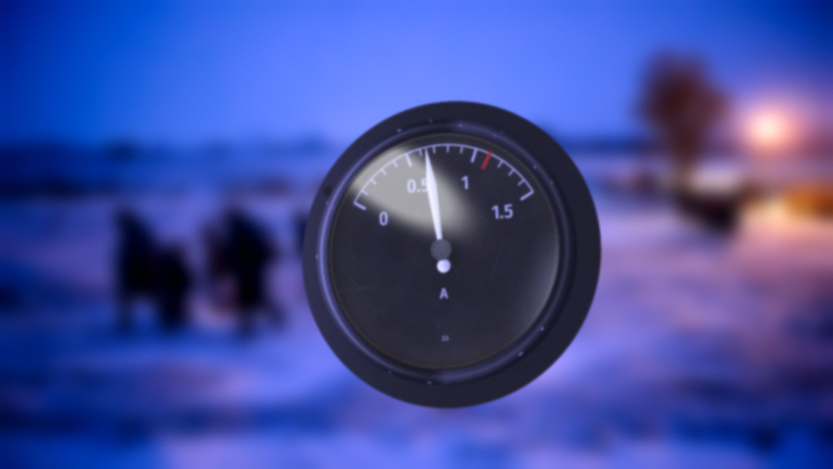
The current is 0.65 A
